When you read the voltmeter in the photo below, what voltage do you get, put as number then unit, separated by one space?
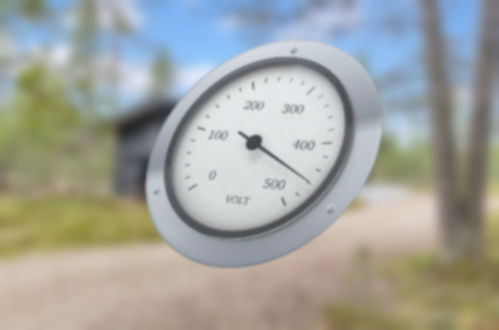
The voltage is 460 V
